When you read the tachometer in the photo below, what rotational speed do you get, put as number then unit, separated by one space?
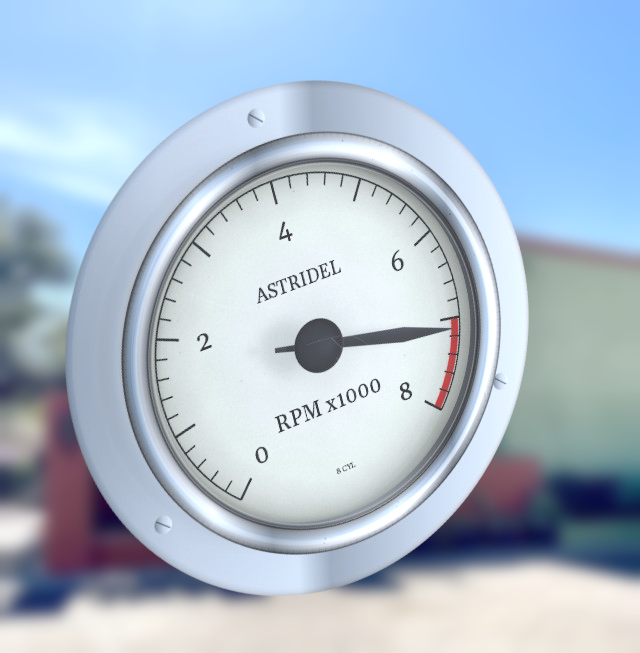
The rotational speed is 7100 rpm
